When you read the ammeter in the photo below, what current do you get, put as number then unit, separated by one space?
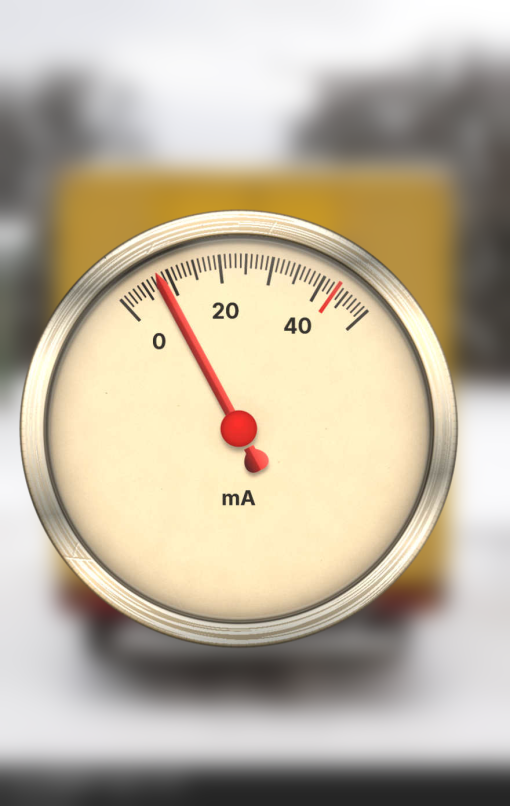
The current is 8 mA
